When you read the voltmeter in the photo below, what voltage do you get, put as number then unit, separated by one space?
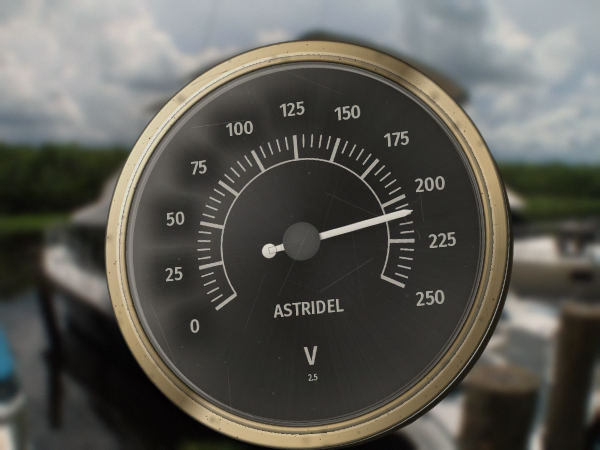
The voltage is 210 V
